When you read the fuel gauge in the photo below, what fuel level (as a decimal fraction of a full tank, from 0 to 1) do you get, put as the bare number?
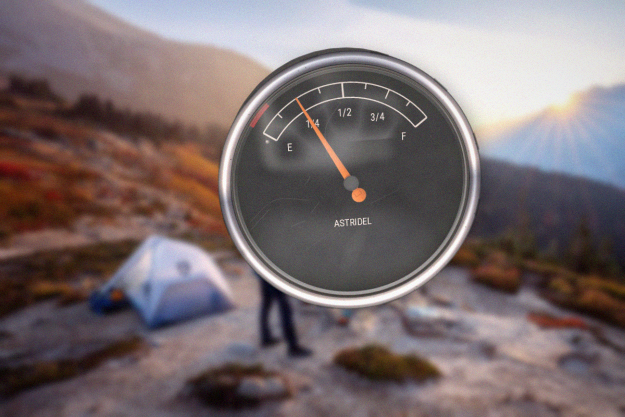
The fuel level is 0.25
